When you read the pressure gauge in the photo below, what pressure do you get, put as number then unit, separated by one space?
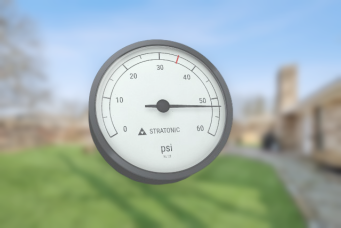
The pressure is 52.5 psi
